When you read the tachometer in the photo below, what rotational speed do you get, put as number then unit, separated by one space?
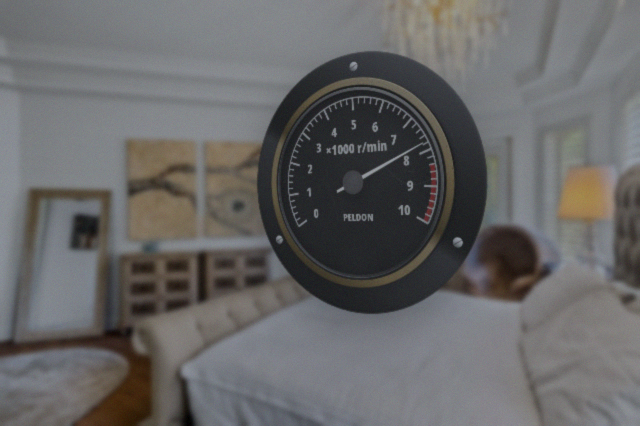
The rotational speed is 7800 rpm
